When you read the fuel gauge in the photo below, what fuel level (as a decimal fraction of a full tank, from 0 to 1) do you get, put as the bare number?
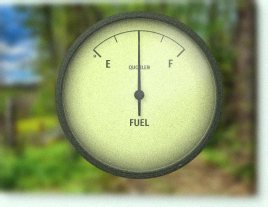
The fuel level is 0.5
